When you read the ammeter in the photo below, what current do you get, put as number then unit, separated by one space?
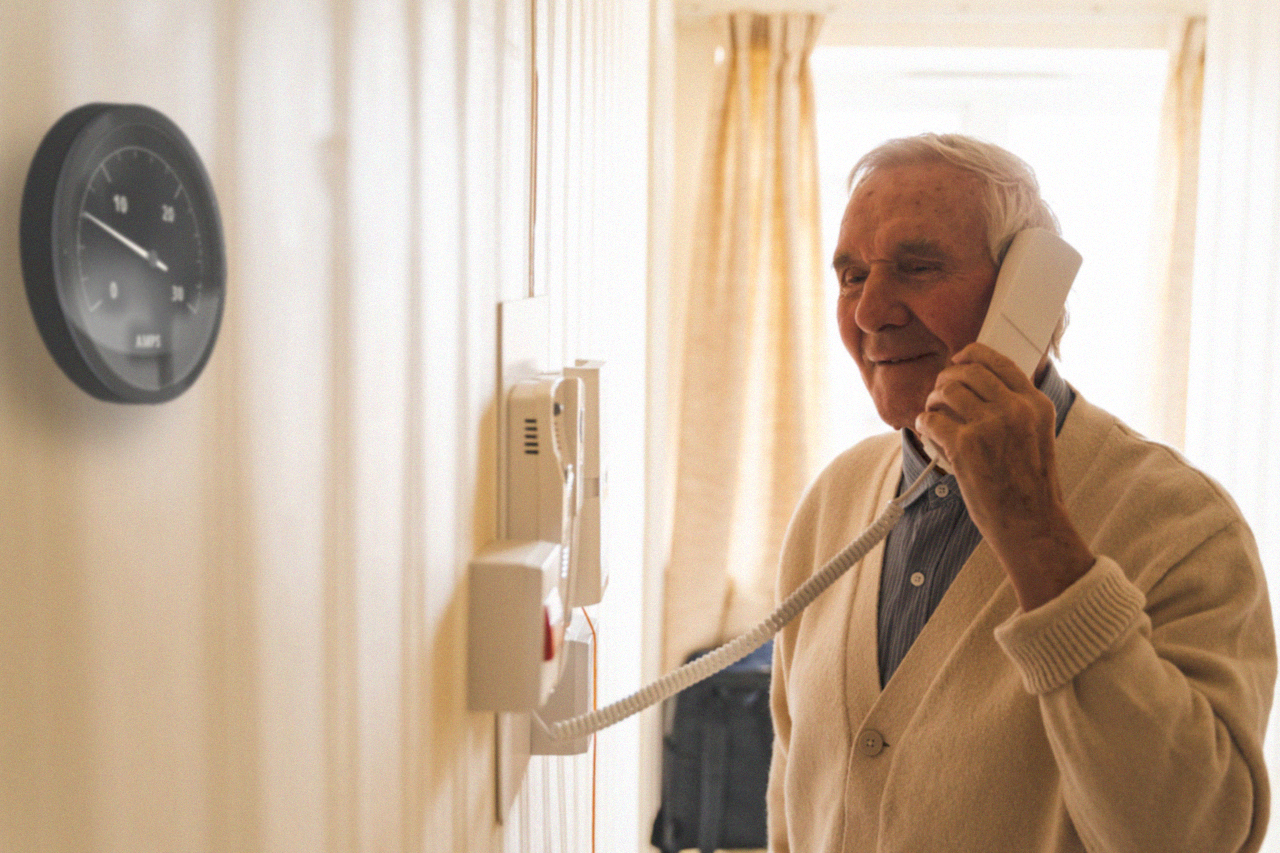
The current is 6 A
